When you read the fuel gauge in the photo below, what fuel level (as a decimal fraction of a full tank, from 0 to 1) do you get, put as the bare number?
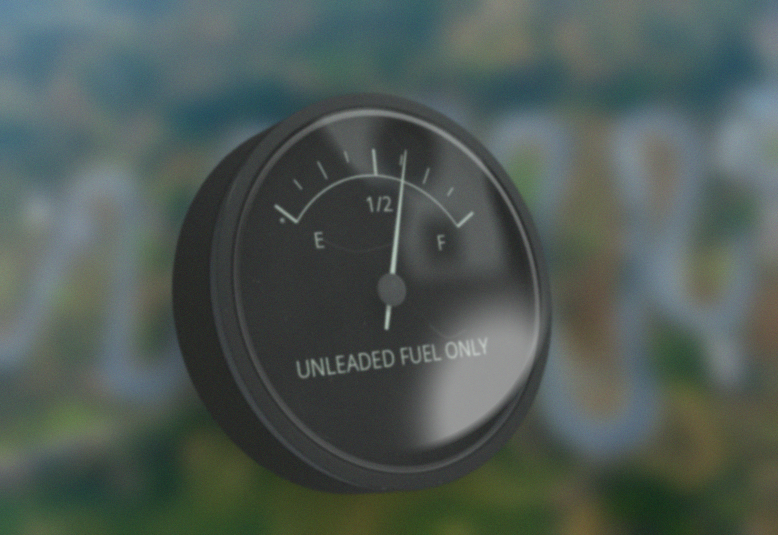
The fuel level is 0.625
